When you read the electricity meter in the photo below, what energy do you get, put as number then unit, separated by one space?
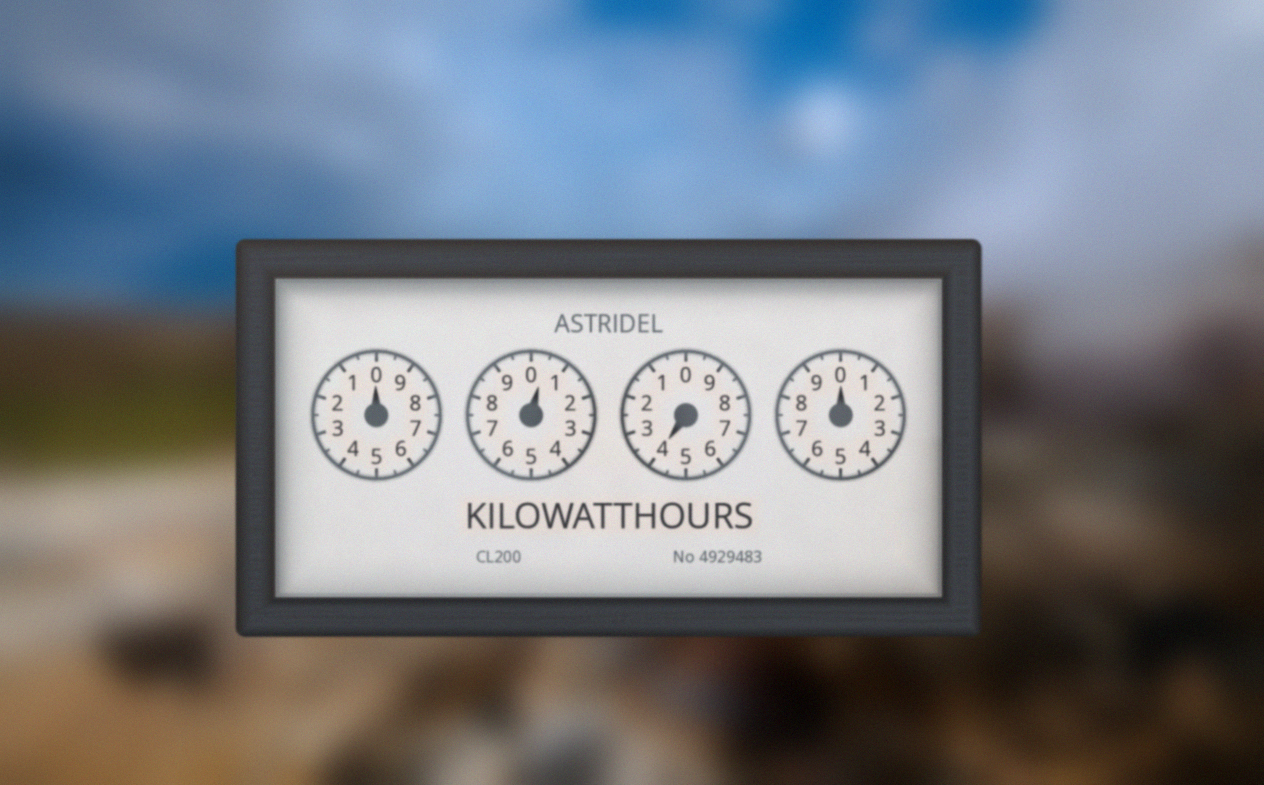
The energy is 40 kWh
